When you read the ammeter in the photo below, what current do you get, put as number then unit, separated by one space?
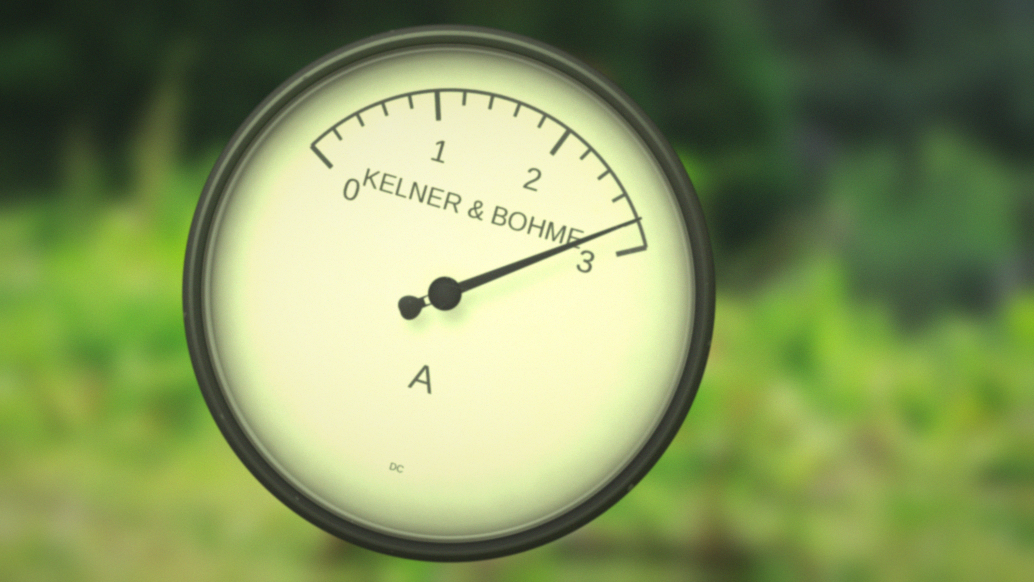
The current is 2.8 A
